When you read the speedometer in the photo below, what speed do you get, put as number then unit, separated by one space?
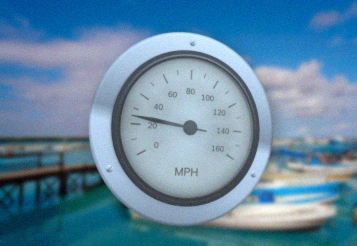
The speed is 25 mph
